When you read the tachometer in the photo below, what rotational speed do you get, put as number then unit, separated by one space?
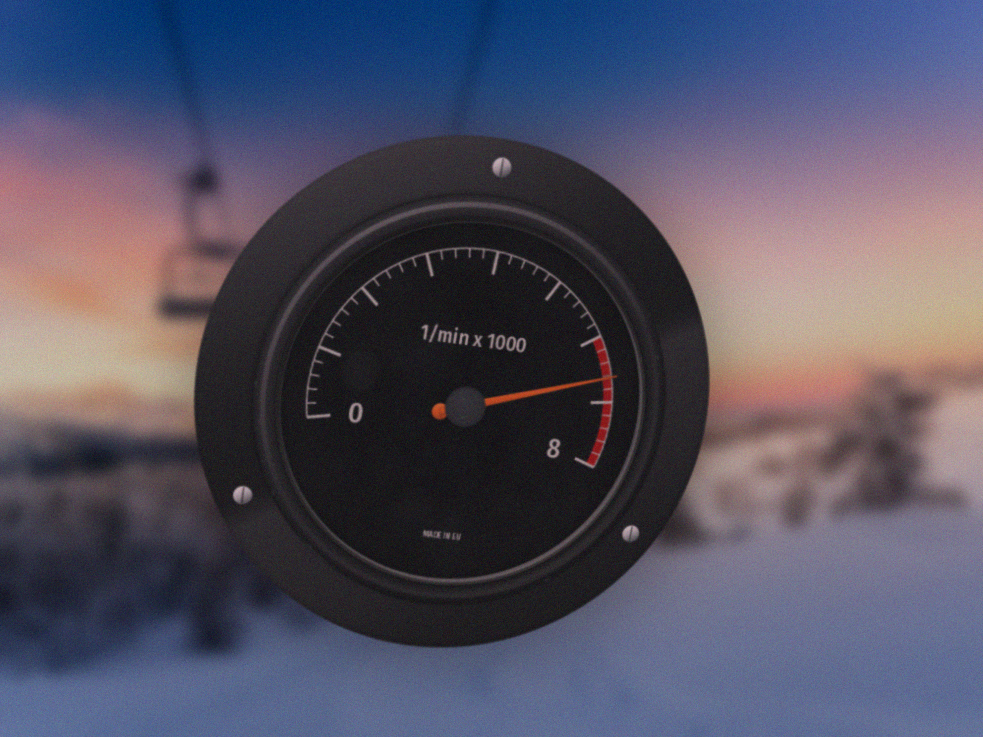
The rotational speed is 6600 rpm
